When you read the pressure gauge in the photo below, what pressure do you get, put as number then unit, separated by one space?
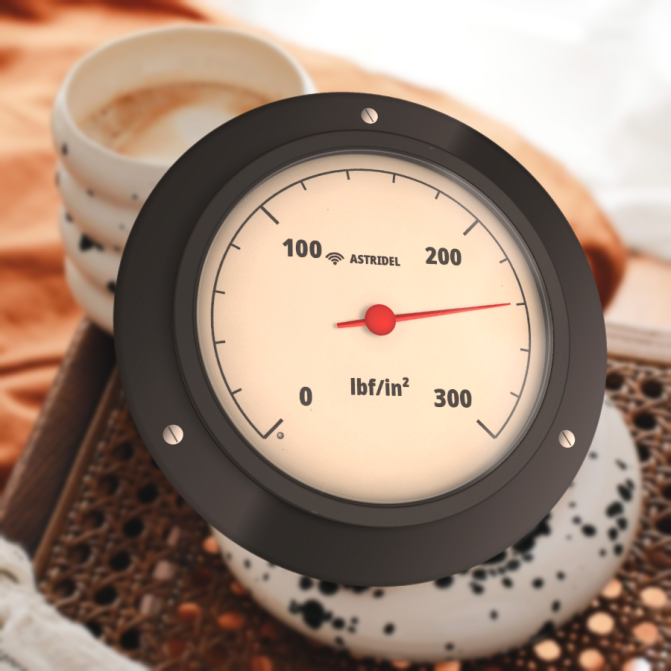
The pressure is 240 psi
